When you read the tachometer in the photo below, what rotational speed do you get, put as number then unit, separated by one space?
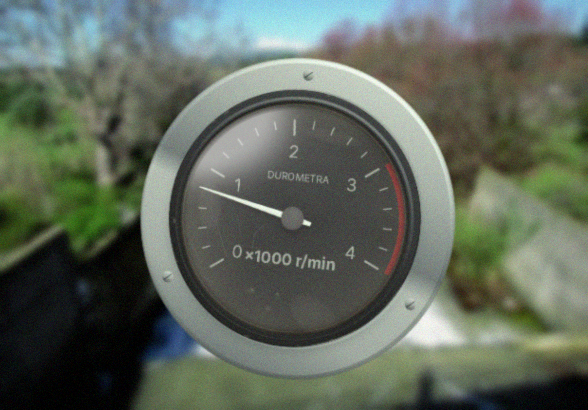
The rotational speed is 800 rpm
